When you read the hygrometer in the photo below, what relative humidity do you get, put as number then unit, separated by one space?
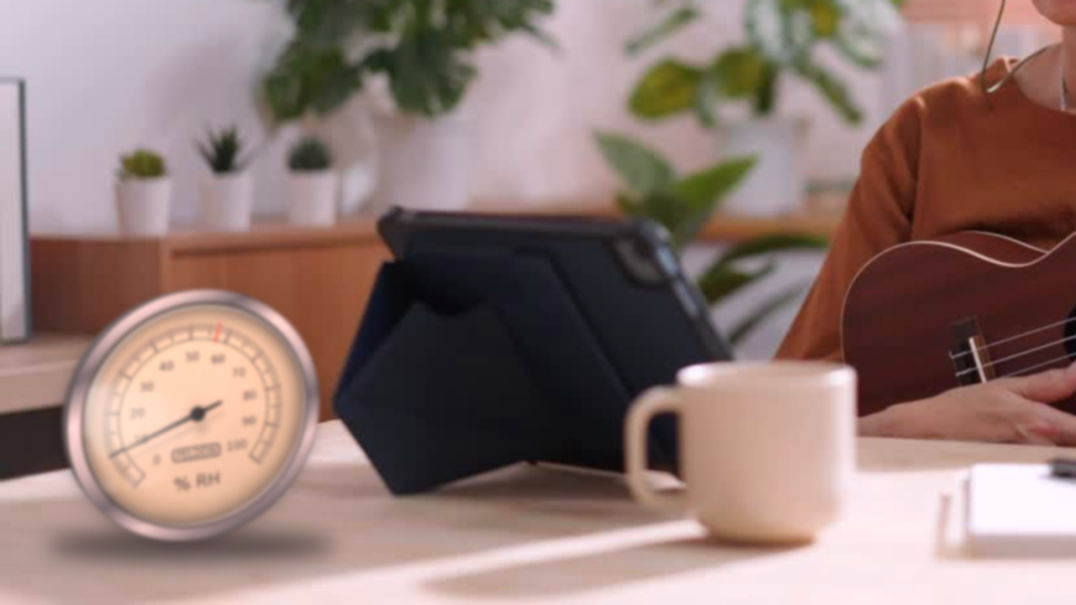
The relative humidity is 10 %
